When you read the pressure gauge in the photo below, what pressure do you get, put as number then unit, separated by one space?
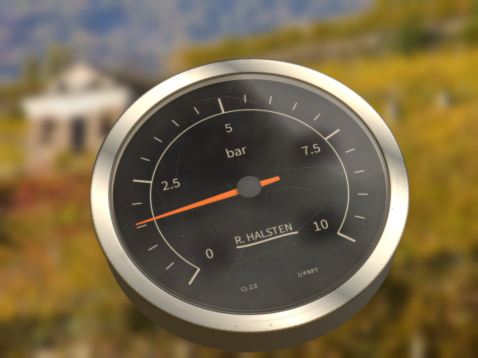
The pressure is 1.5 bar
